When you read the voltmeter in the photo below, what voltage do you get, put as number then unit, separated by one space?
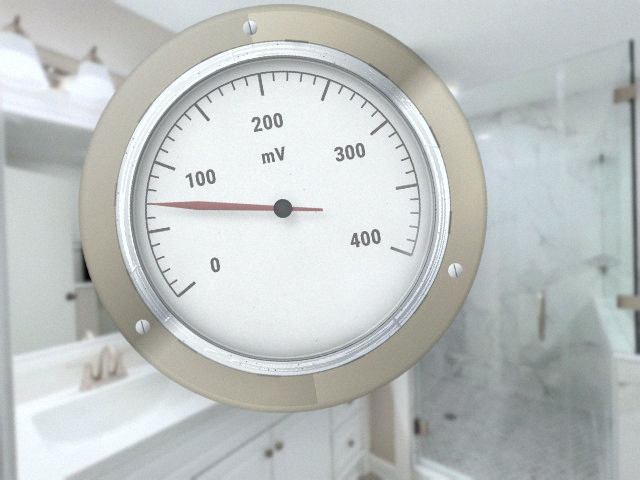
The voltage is 70 mV
